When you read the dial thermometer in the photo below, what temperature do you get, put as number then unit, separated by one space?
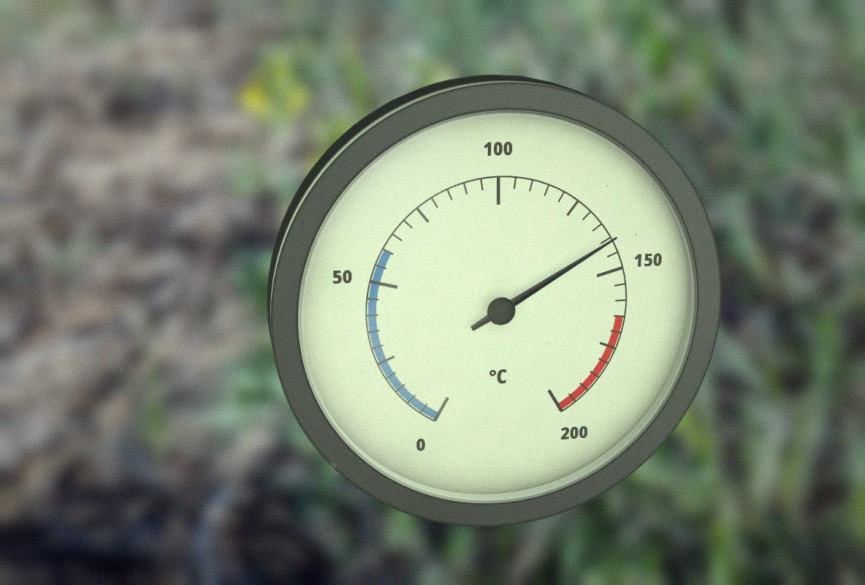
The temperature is 140 °C
